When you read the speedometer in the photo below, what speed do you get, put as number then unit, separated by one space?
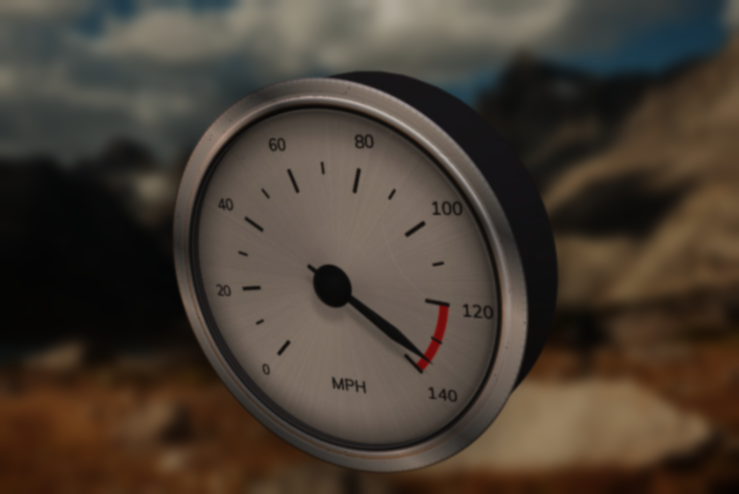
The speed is 135 mph
